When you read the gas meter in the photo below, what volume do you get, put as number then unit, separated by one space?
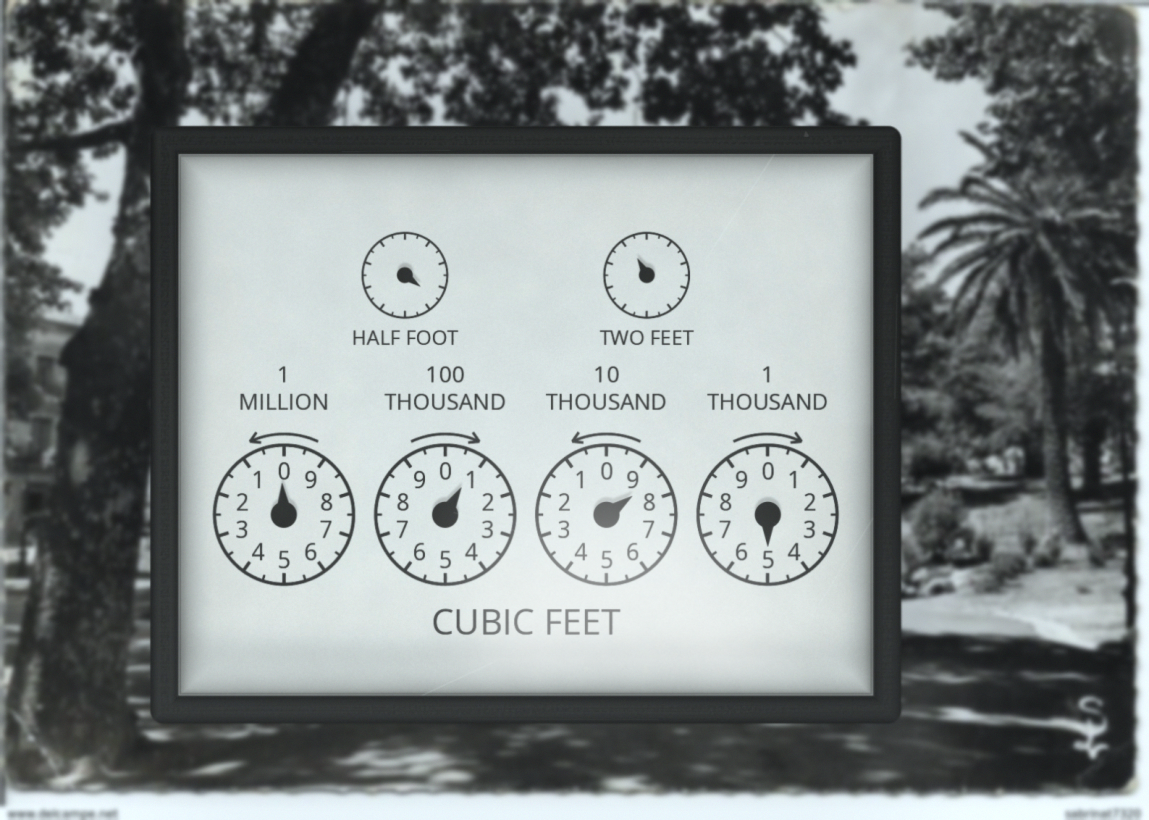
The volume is 8500 ft³
